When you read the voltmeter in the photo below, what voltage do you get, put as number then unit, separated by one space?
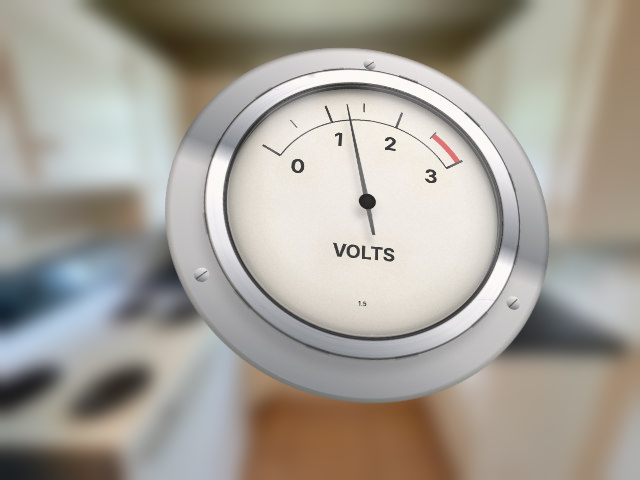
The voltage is 1.25 V
